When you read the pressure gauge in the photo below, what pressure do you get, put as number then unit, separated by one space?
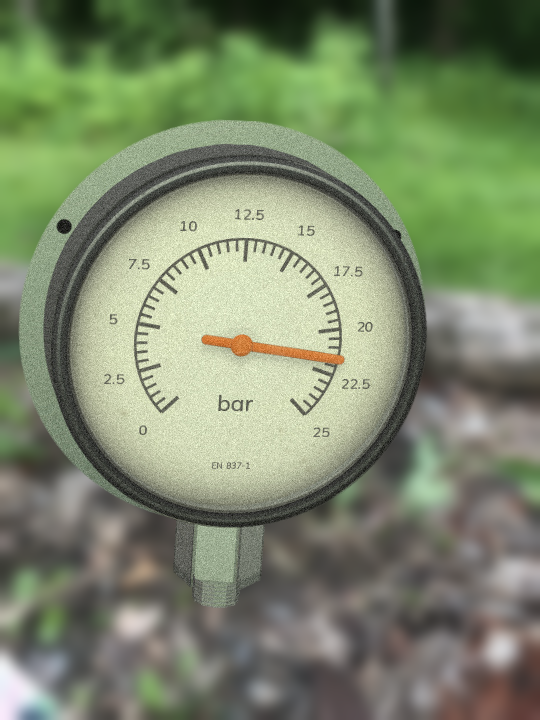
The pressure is 21.5 bar
